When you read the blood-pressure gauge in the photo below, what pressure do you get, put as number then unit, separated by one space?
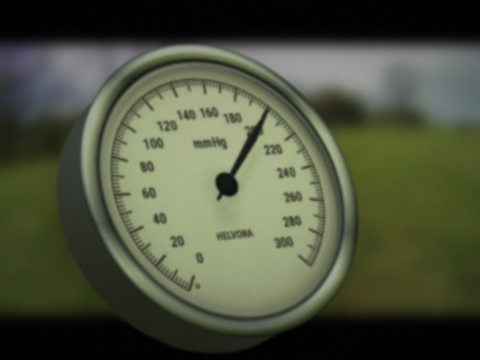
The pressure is 200 mmHg
